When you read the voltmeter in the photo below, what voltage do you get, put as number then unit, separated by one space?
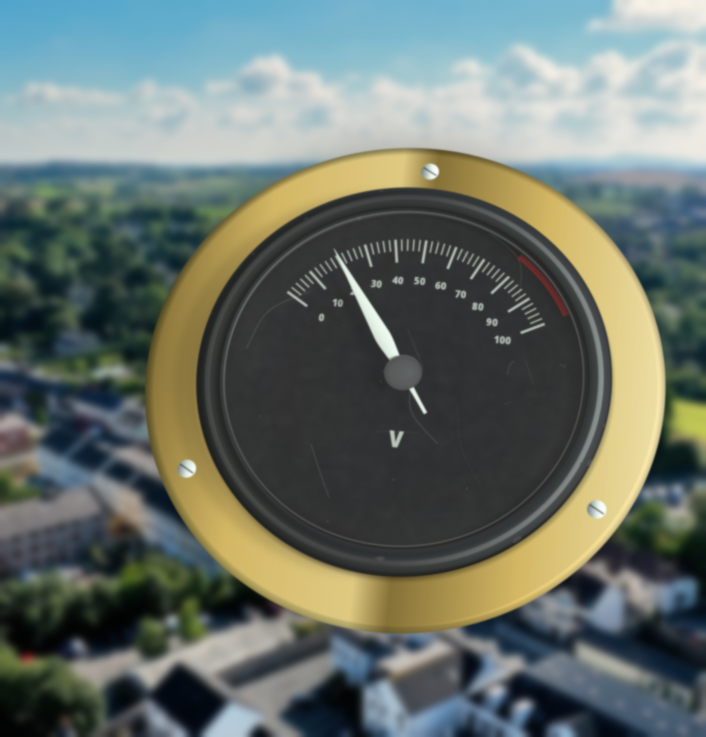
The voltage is 20 V
